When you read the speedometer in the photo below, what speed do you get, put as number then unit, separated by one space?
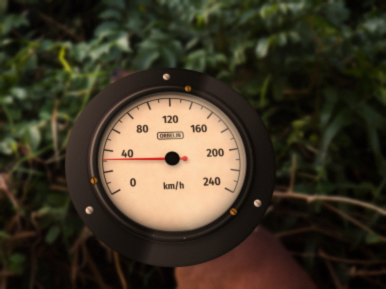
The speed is 30 km/h
